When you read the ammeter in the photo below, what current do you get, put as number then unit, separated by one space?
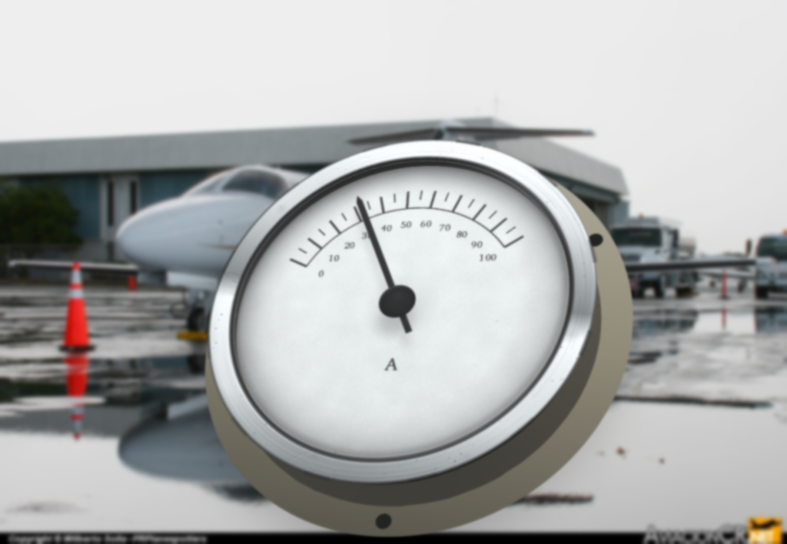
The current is 32.5 A
